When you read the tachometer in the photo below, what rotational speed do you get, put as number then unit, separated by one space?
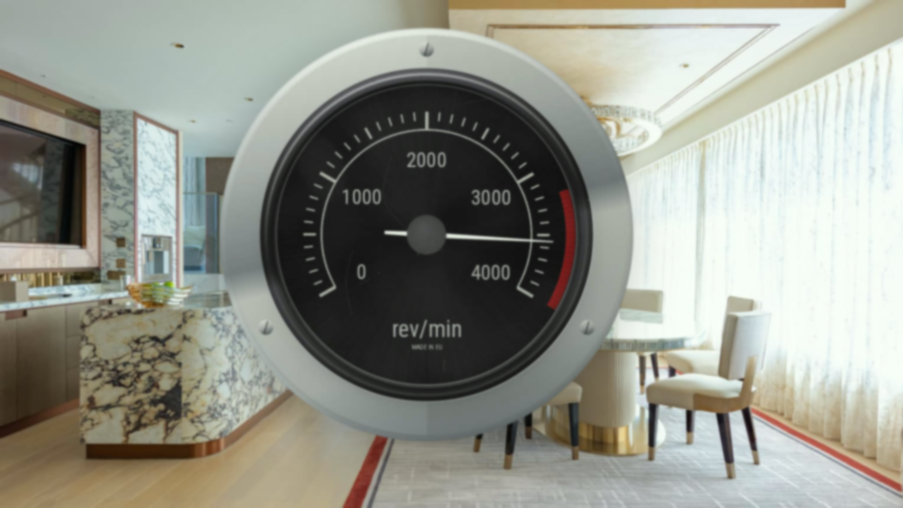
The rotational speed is 3550 rpm
